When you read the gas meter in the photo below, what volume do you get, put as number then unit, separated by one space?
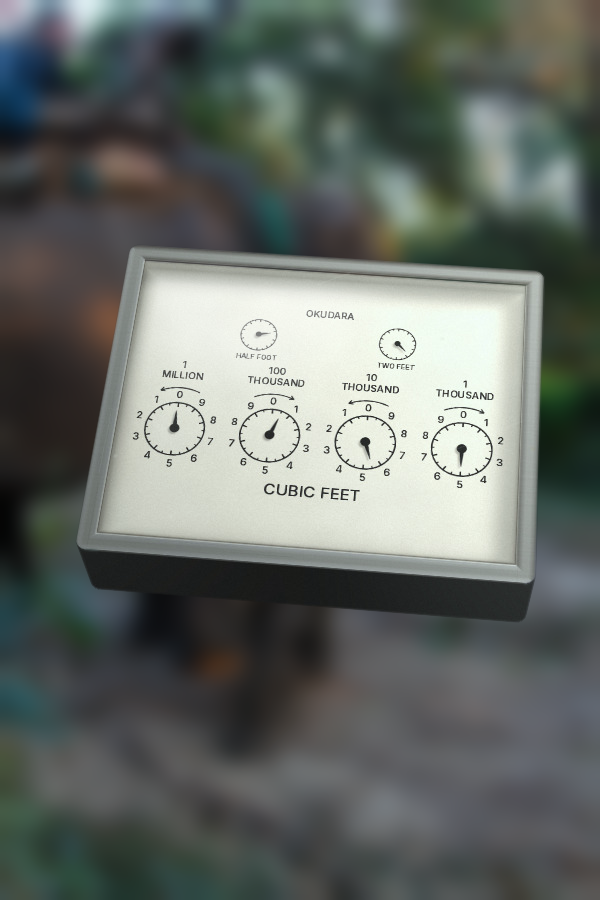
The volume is 5500 ft³
